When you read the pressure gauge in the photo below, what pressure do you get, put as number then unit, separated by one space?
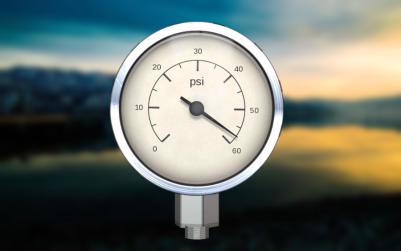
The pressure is 57.5 psi
